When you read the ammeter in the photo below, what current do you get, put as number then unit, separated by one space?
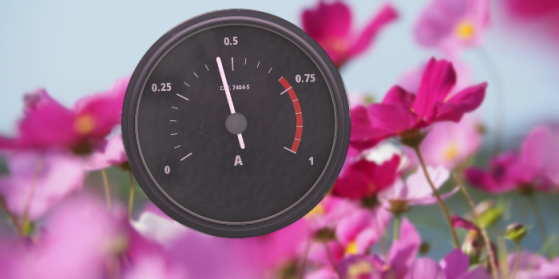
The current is 0.45 A
